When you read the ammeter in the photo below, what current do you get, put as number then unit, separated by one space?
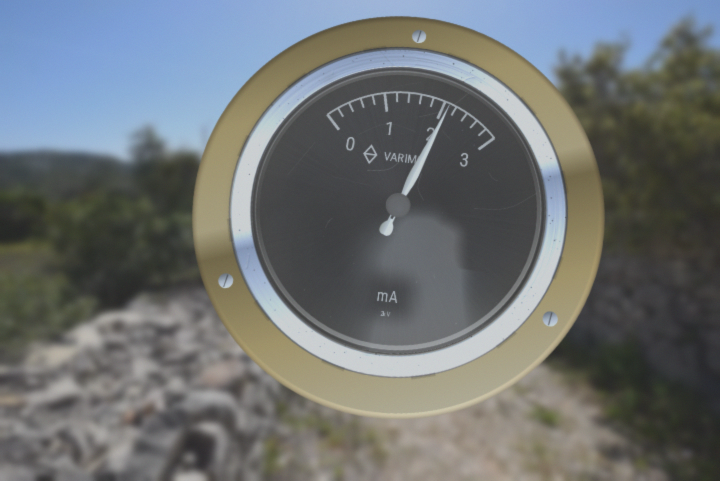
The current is 2.1 mA
